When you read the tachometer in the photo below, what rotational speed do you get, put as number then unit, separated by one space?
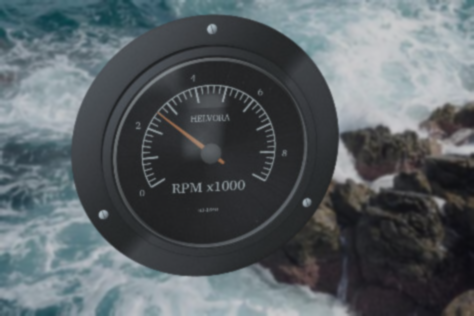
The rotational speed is 2600 rpm
